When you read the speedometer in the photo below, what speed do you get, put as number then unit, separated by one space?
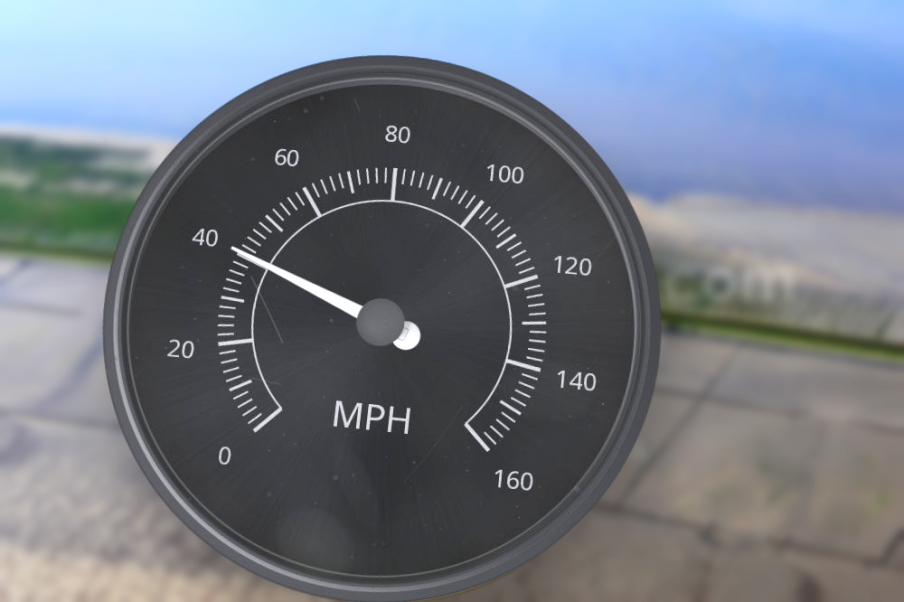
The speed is 40 mph
